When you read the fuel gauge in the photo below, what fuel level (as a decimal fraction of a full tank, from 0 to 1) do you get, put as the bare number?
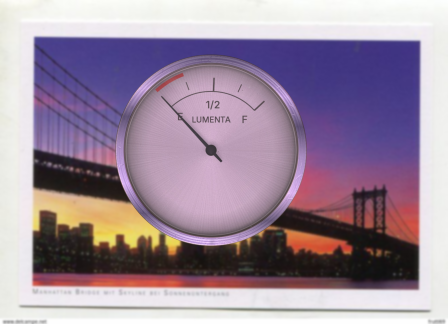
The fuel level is 0
